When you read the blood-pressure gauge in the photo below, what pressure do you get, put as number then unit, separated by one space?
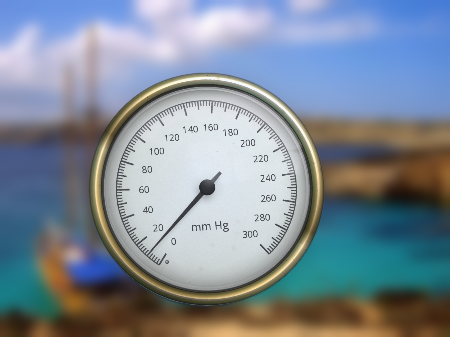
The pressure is 10 mmHg
